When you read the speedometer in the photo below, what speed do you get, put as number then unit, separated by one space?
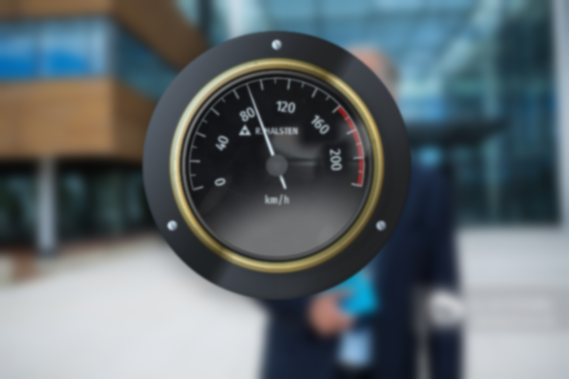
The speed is 90 km/h
